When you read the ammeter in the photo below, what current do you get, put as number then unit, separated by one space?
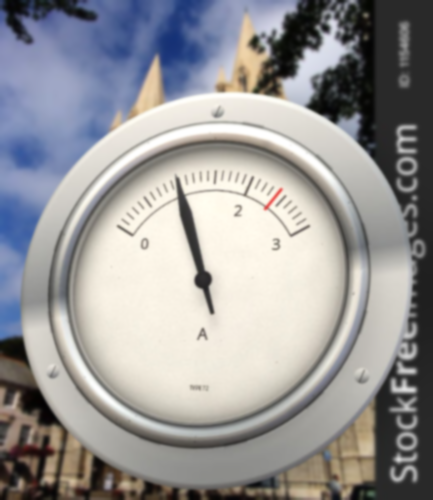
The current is 1 A
